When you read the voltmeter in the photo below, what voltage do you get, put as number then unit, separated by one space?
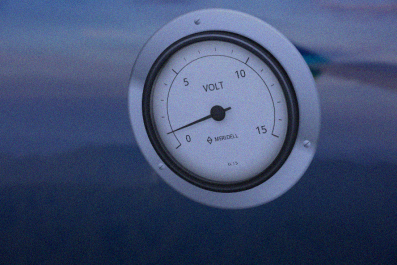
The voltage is 1 V
